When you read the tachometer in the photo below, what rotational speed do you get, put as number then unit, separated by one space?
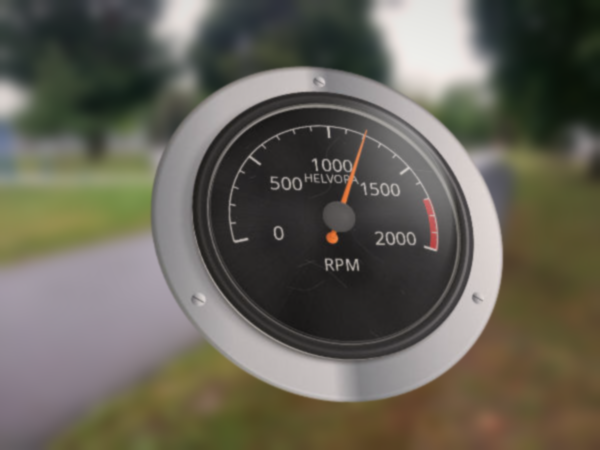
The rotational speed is 1200 rpm
